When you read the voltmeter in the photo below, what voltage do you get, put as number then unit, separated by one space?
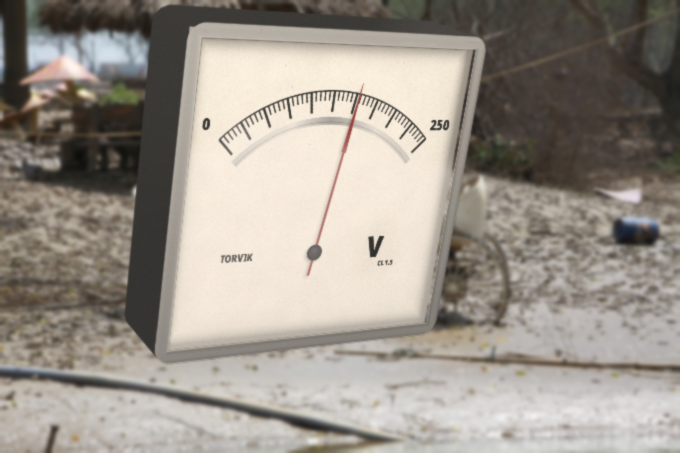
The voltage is 150 V
